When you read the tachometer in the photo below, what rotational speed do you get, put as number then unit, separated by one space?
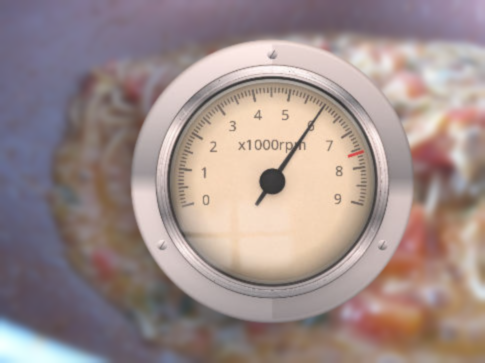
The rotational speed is 6000 rpm
